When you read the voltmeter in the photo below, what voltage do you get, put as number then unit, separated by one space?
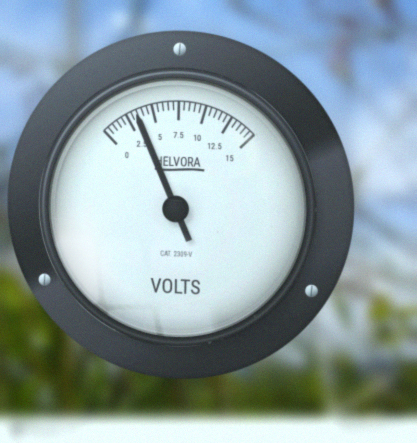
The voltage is 3.5 V
